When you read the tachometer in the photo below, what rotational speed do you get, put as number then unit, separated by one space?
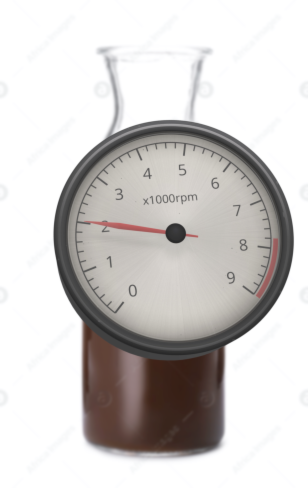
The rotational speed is 2000 rpm
